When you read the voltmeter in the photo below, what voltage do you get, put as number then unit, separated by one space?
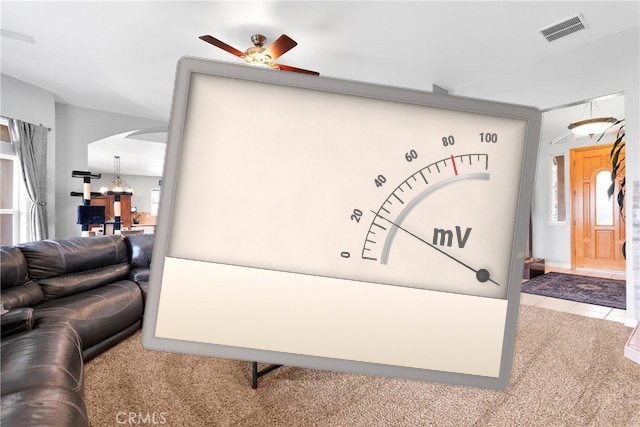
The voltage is 25 mV
